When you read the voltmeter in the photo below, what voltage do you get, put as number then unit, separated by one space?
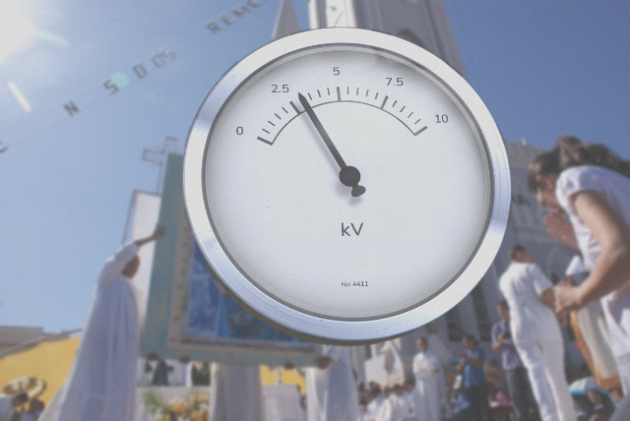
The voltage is 3 kV
